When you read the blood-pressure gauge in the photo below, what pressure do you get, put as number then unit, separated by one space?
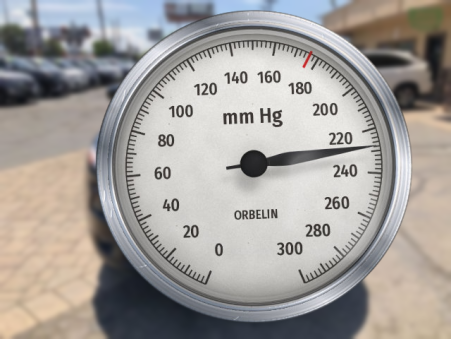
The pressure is 228 mmHg
